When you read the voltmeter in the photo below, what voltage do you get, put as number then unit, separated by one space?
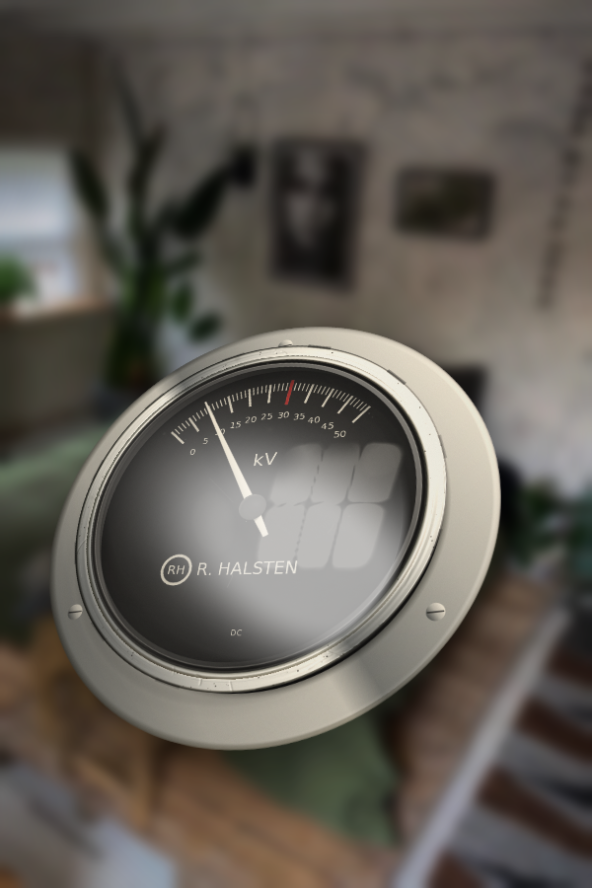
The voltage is 10 kV
